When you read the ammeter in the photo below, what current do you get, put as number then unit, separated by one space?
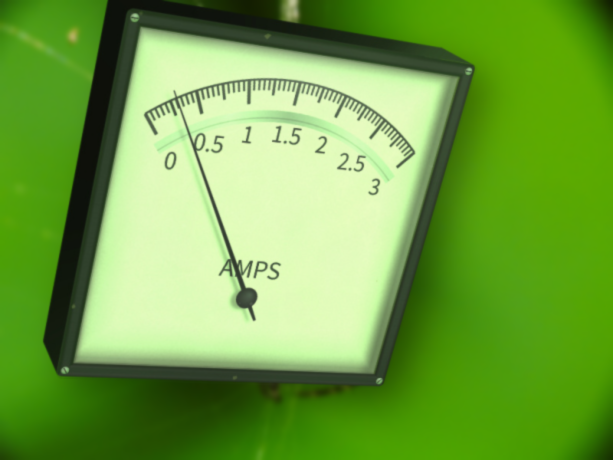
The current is 0.3 A
